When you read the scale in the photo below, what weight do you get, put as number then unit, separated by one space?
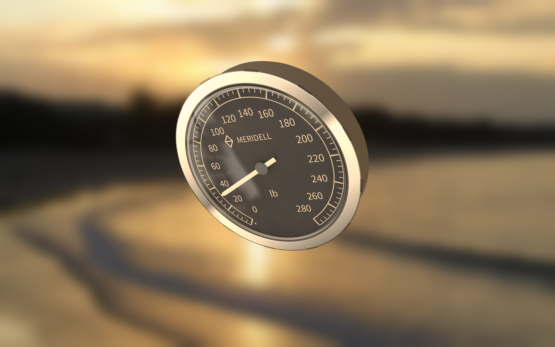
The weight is 32 lb
